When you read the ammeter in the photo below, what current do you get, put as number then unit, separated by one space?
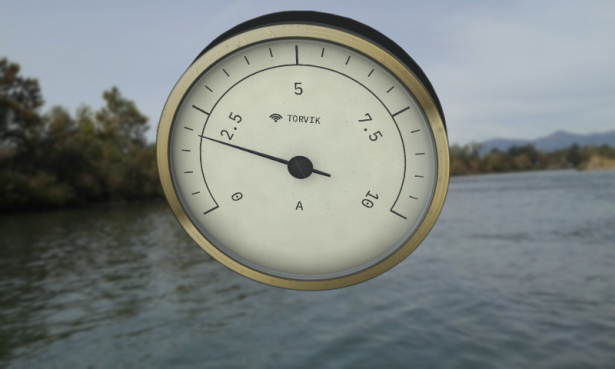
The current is 2 A
